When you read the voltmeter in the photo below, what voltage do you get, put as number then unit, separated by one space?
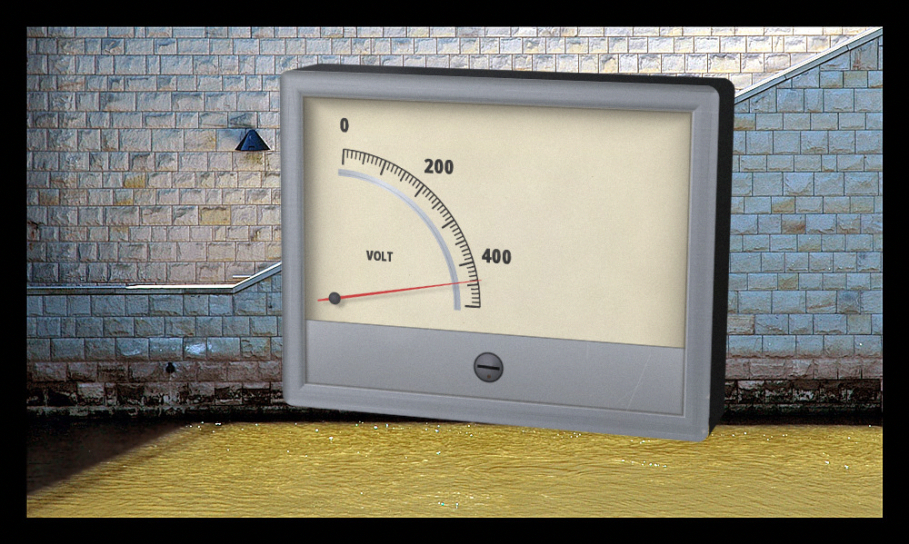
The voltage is 440 V
